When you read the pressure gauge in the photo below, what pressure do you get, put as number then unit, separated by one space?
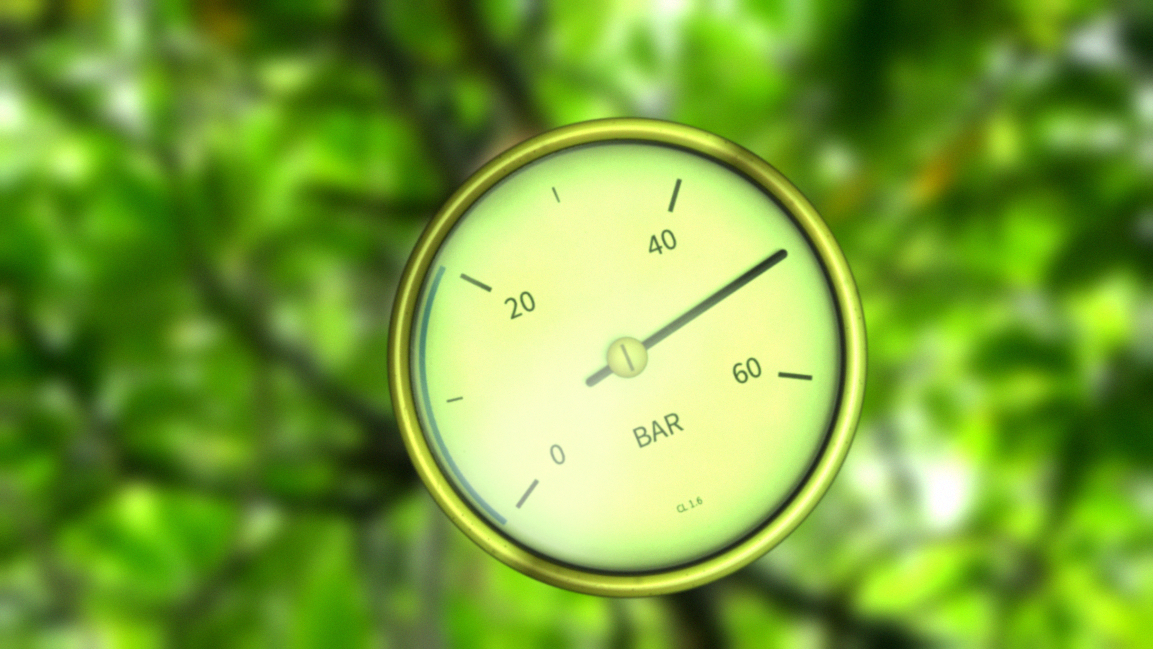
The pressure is 50 bar
